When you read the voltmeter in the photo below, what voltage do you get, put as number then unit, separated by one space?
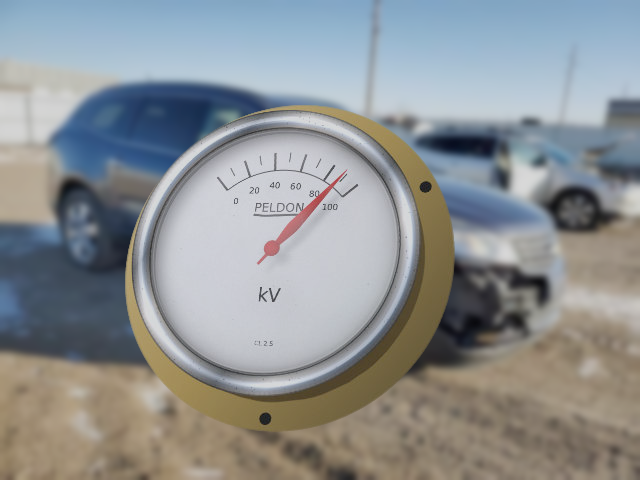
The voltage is 90 kV
